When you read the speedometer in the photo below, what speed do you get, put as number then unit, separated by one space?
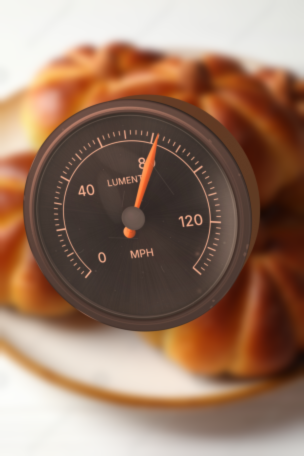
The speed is 82 mph
